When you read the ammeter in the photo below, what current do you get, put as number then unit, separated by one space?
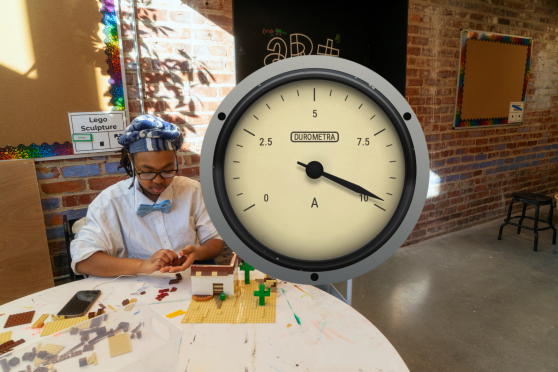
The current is 9.75 A
